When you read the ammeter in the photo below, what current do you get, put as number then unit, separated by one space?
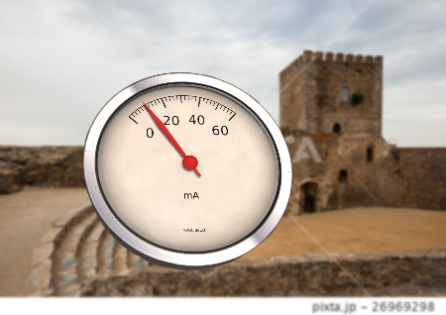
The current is 10 mA
